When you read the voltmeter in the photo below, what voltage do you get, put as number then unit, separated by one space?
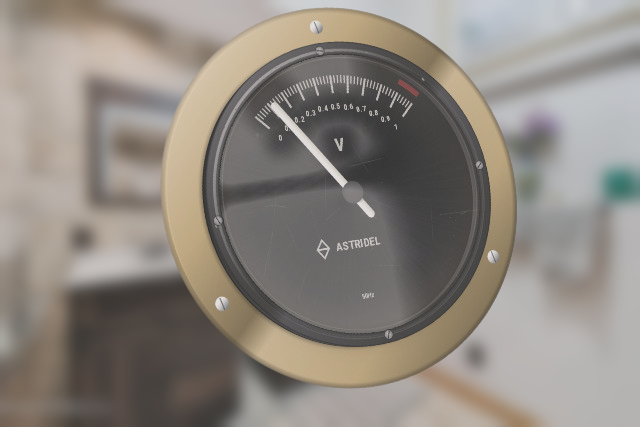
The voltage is 0.1 V
